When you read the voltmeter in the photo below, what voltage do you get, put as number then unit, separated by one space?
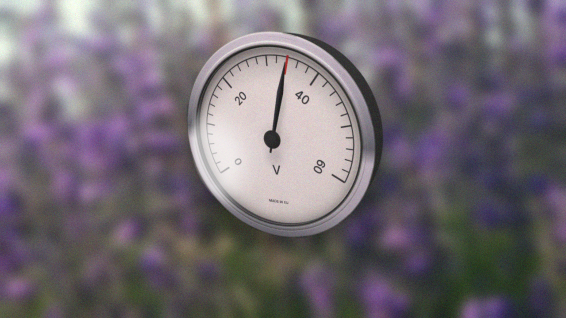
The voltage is 34 V
